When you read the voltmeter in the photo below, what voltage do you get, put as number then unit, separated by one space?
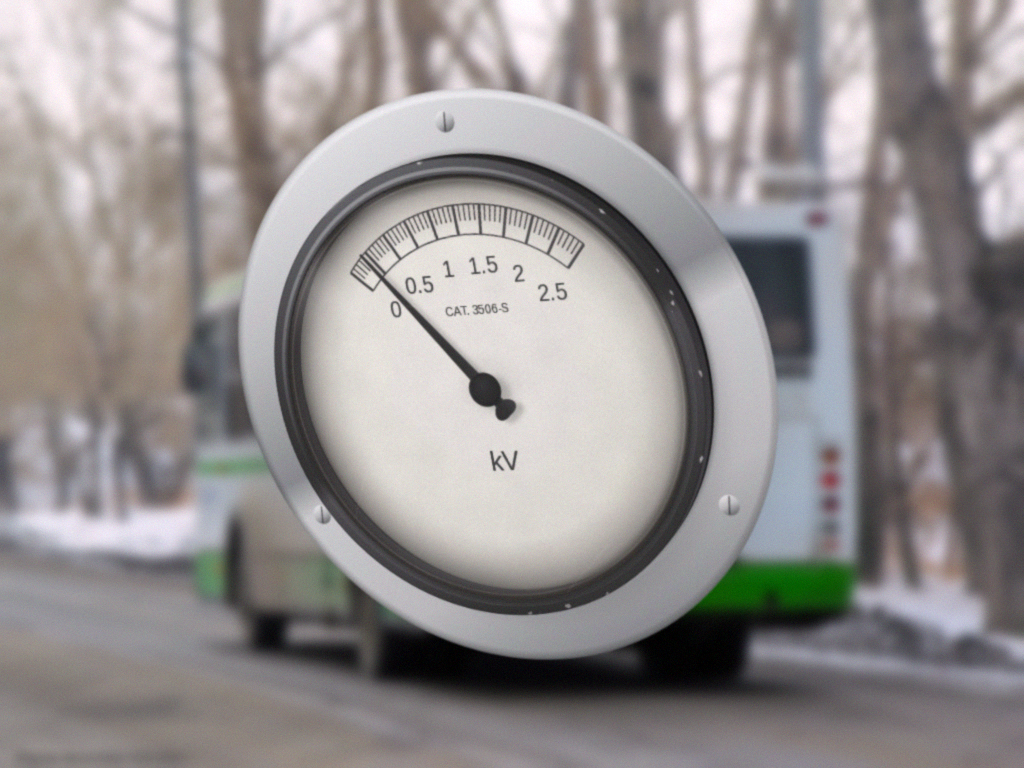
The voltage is 0.25 kV
